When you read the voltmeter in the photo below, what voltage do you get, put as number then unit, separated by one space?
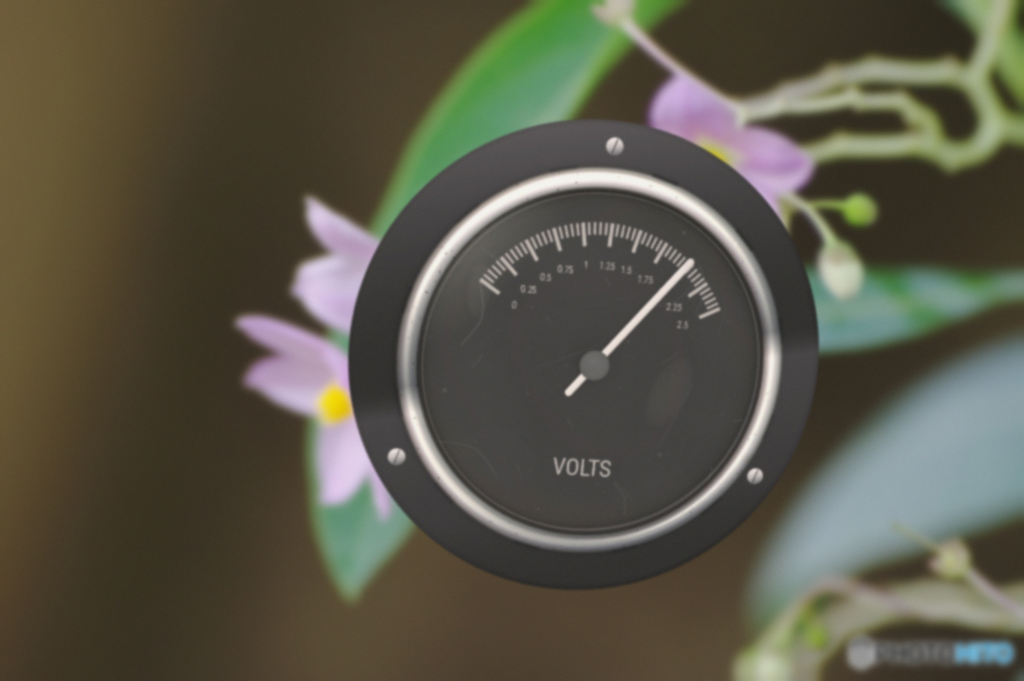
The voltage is 2 V
